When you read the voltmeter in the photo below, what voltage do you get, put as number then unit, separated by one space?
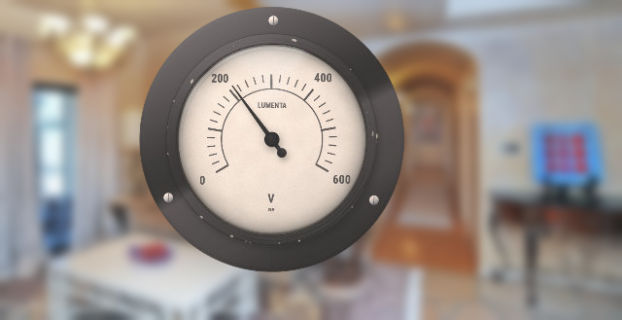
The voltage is 210 V
